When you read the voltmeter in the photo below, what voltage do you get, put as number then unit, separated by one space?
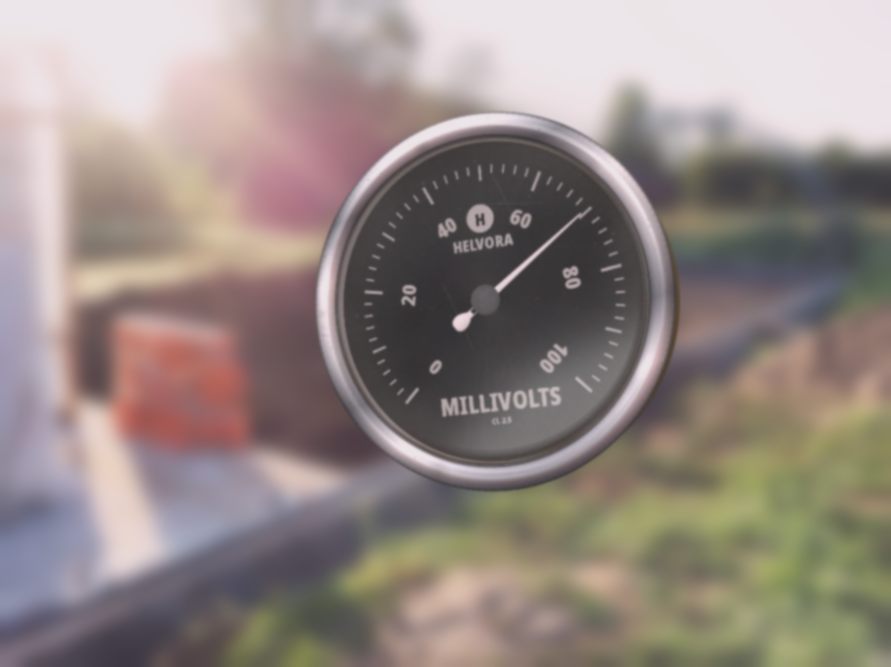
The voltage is 70 mV
